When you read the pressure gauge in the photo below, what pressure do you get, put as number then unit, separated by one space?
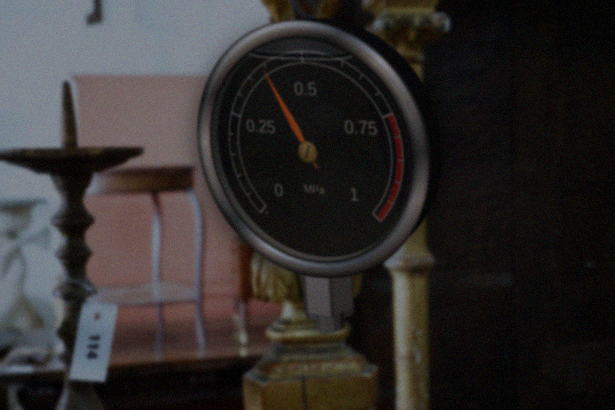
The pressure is 0.4 MPa
